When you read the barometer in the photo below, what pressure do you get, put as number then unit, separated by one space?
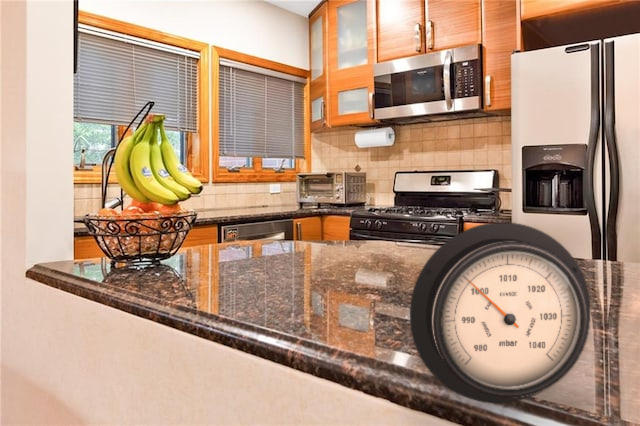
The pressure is 1000 mbar
